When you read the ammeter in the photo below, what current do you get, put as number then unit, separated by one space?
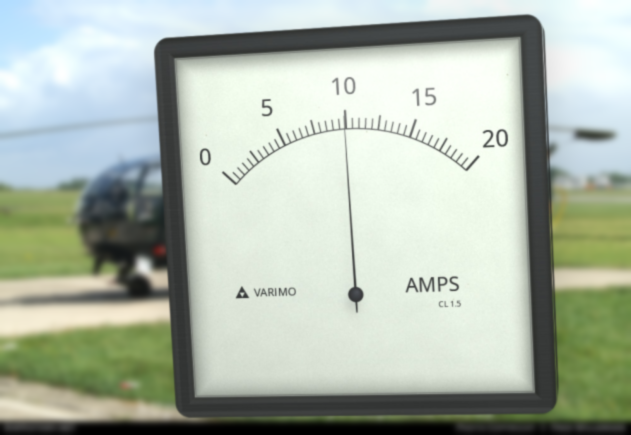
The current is 10 A
